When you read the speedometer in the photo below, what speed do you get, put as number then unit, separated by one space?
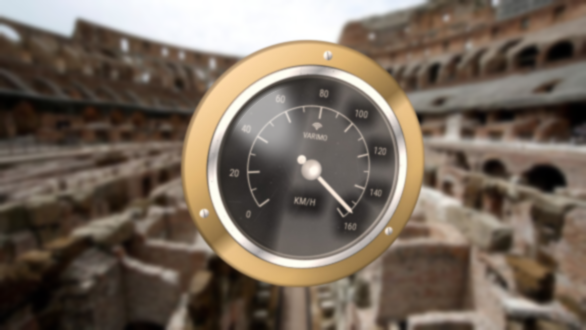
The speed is 155 km/h
